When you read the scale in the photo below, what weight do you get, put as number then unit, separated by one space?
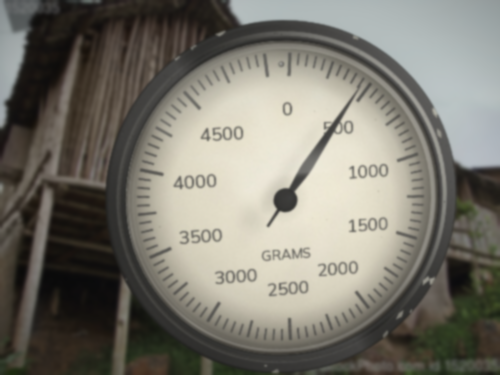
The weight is 450 g
